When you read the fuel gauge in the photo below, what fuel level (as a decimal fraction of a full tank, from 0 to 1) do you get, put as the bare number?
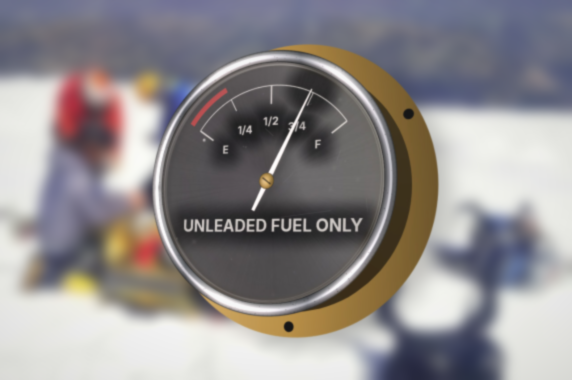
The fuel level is 0.75
